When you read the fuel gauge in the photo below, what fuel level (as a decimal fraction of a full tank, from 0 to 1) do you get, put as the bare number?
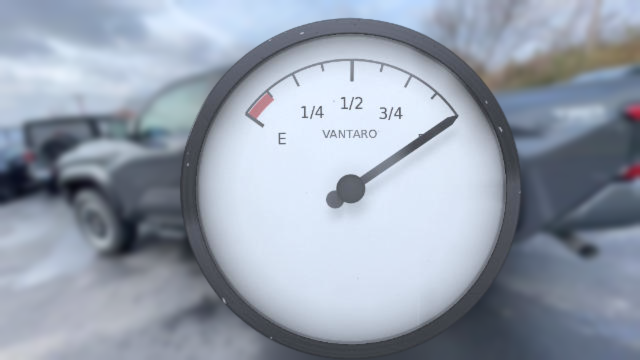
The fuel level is 1
